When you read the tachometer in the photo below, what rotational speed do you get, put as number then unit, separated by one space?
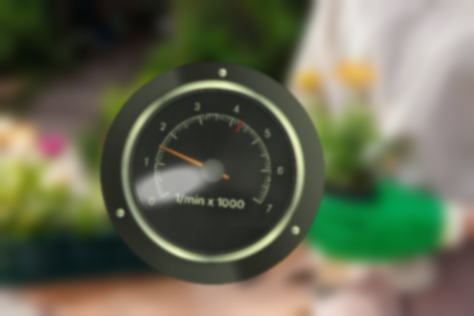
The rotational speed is 1500 rpm
